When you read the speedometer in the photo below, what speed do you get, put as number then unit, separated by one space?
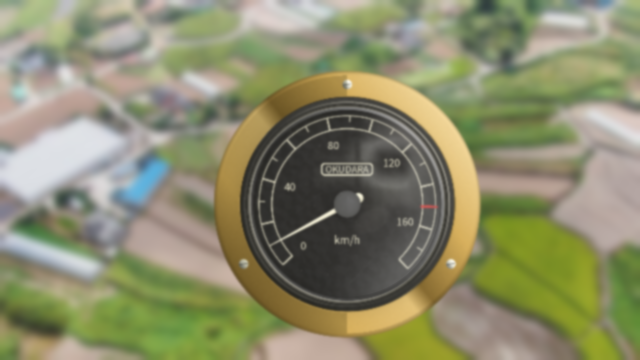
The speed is 10 km/h
